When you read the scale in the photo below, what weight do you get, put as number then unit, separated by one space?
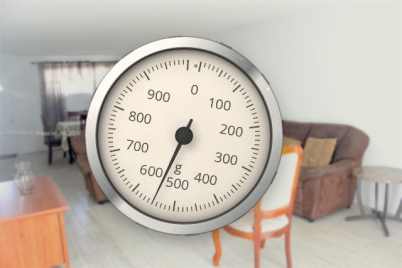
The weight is 550 g
